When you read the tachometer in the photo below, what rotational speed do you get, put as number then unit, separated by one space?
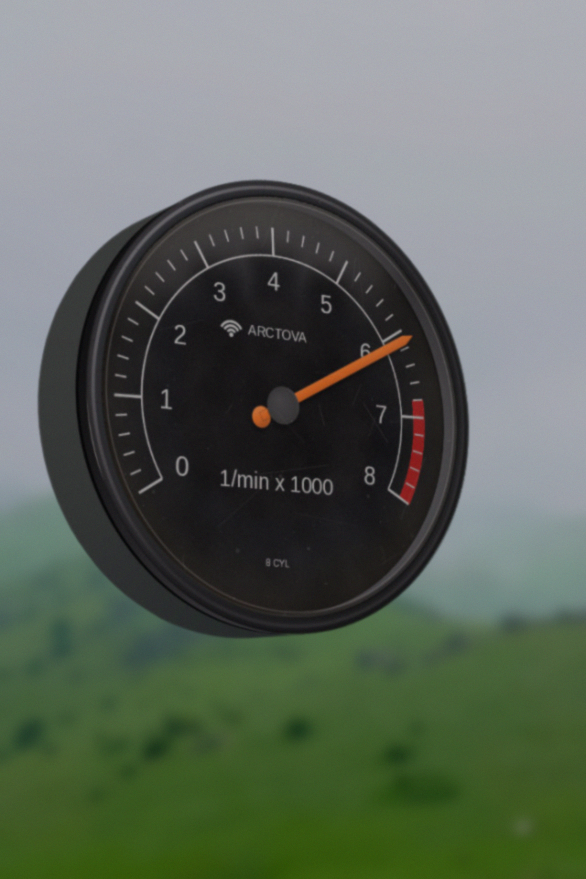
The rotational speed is 6100 rpm
